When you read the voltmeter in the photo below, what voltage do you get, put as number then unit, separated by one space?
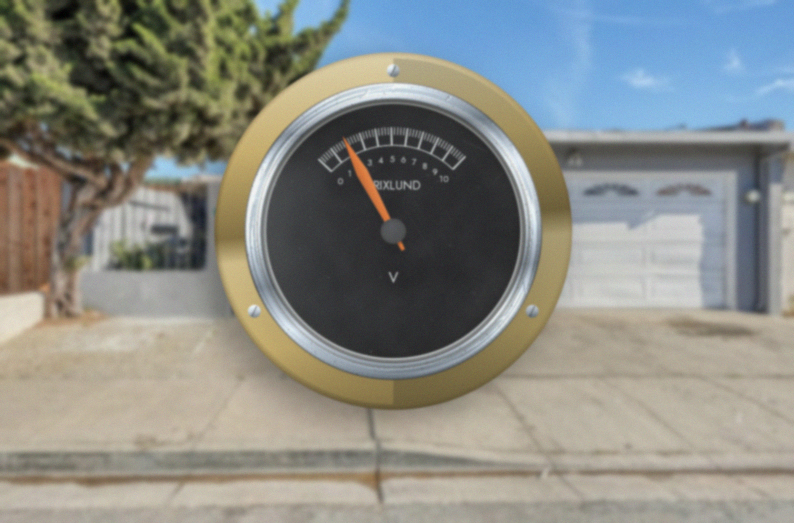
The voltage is 2 V
